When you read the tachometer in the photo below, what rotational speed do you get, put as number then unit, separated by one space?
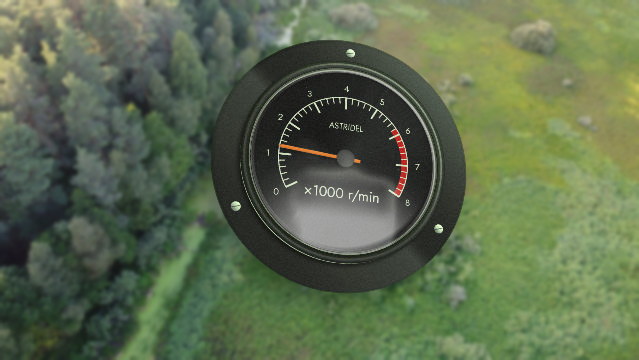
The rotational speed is 1200 rpm
